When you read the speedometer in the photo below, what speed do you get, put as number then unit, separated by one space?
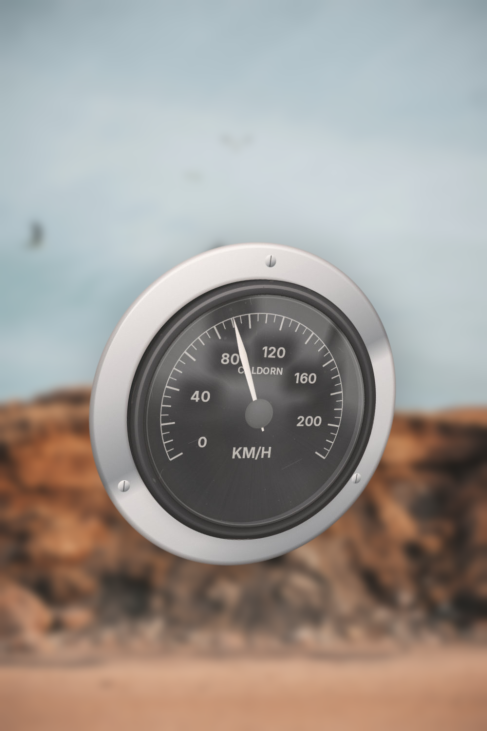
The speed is 90 km/h
